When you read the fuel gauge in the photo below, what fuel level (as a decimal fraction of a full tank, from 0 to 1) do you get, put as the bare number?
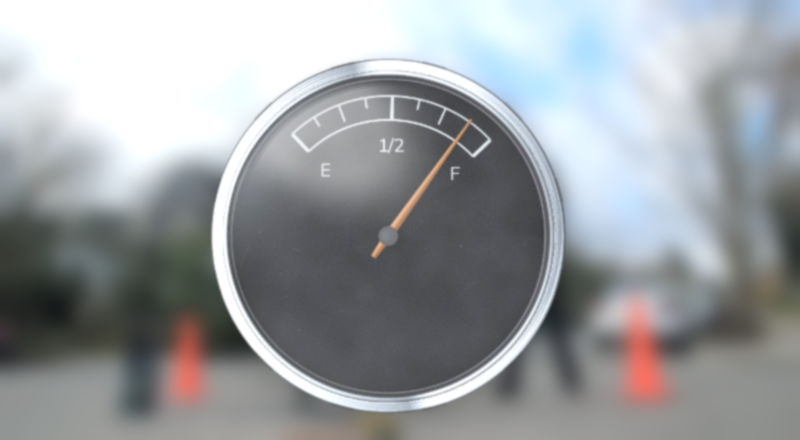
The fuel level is 0.875
